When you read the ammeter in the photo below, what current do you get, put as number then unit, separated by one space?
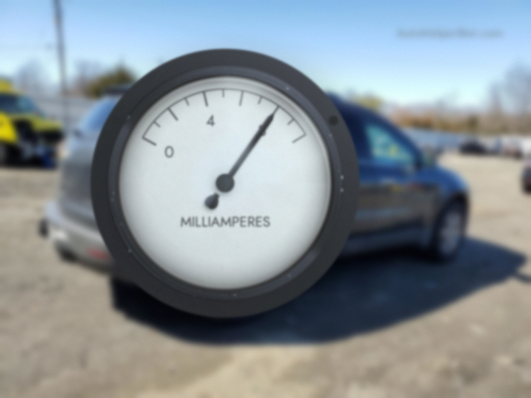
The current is 8 mA
